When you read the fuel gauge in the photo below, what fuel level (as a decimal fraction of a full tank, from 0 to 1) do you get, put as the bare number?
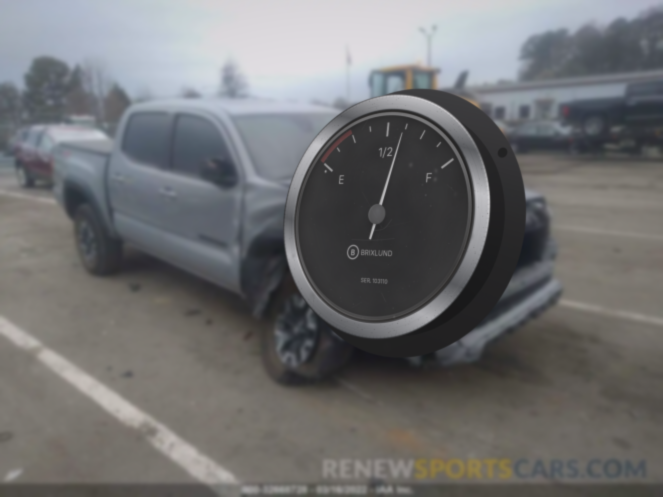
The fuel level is 0.625
